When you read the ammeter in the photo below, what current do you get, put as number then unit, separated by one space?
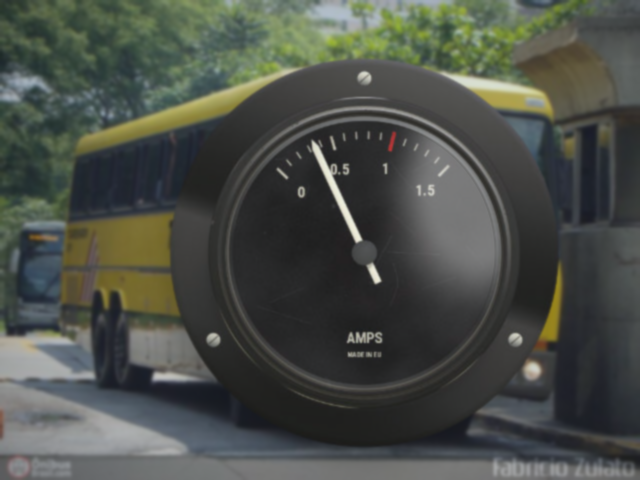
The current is 0.35 A
